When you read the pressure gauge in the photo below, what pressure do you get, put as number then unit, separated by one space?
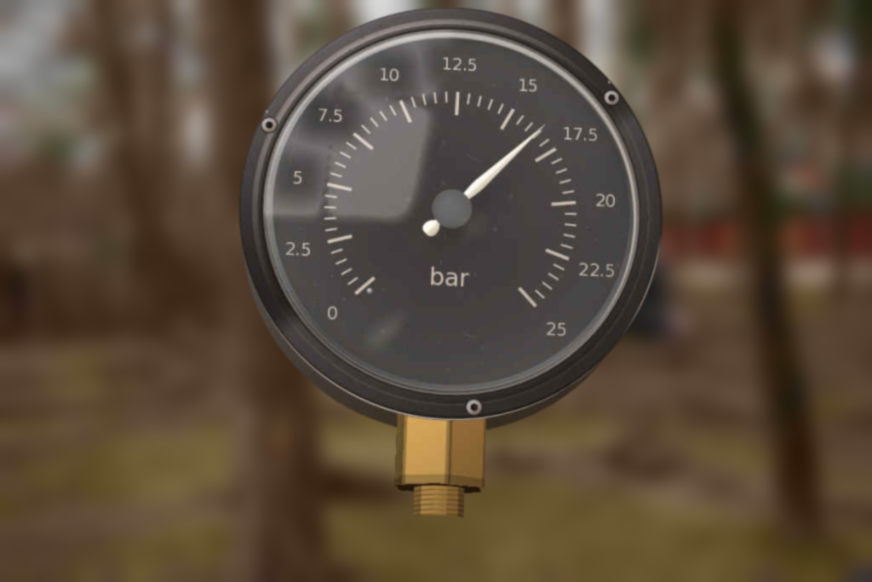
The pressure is 16.5 bar
